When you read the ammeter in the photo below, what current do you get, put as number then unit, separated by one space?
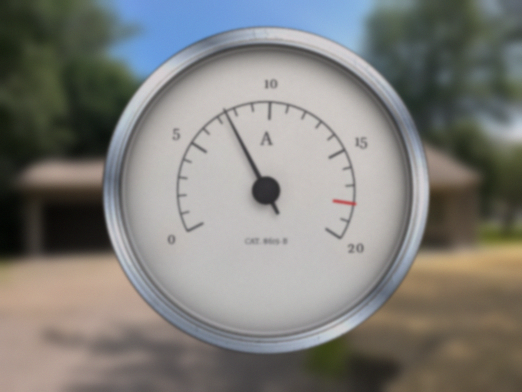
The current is 7.5 A
